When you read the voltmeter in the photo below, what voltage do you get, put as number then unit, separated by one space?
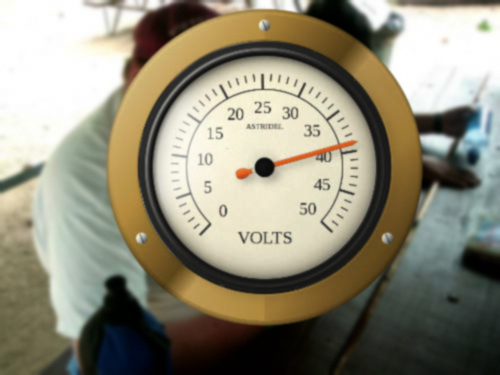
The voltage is 39 V
